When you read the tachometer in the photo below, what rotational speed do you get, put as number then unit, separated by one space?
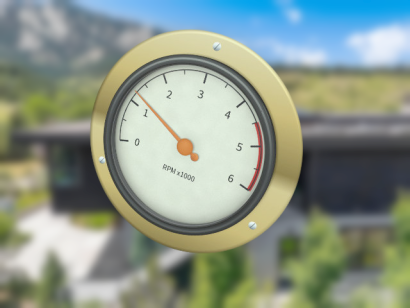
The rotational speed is 1250 rpm
